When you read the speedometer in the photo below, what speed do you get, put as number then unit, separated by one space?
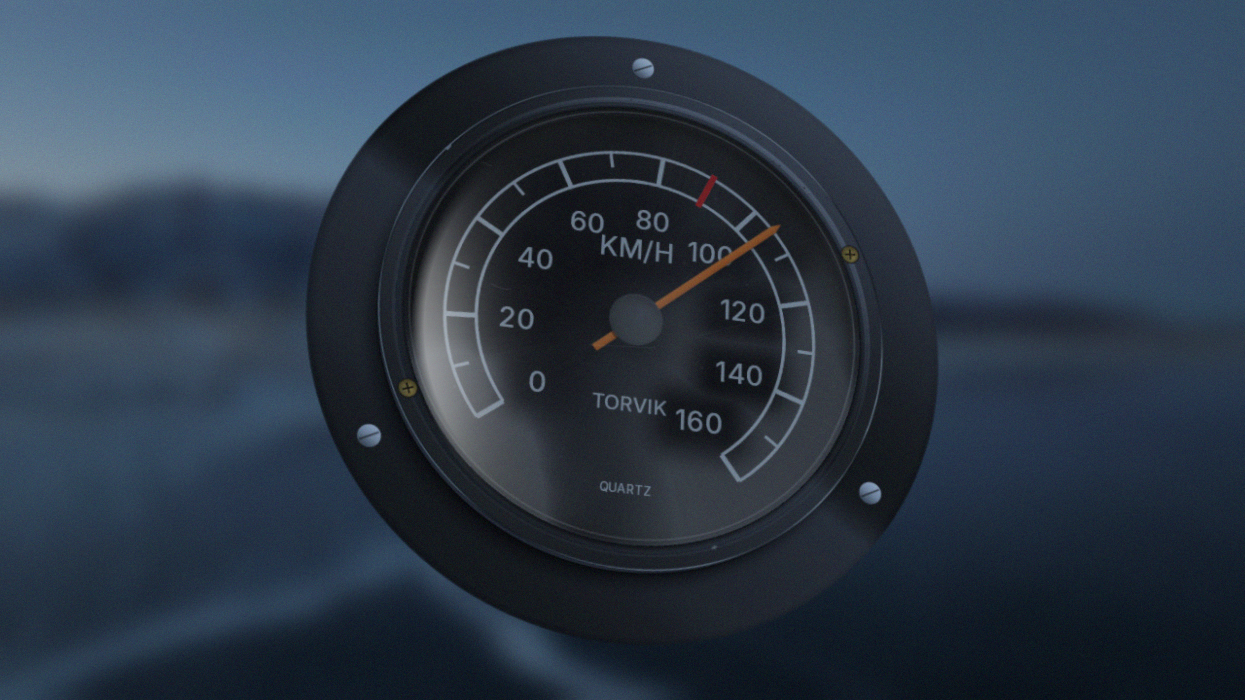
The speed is 105 km/h
